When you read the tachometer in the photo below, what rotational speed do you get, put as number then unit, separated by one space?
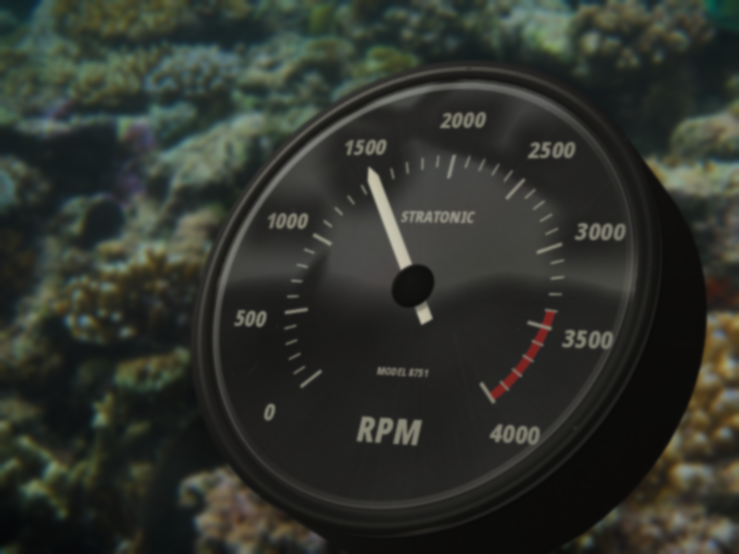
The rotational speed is 1500 rpm
